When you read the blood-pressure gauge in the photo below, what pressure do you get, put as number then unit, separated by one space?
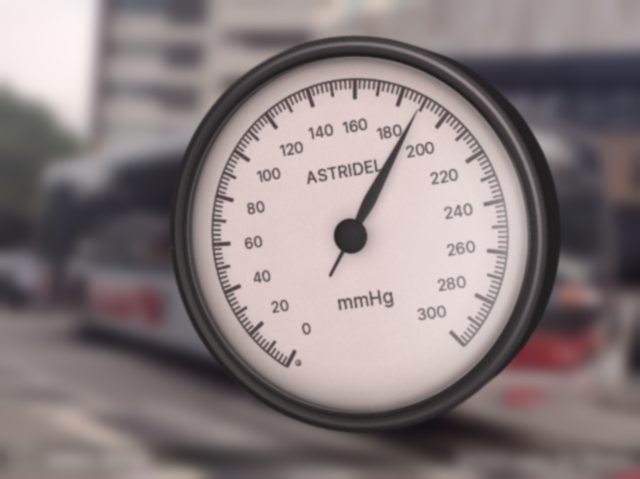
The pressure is 190 mmHg
